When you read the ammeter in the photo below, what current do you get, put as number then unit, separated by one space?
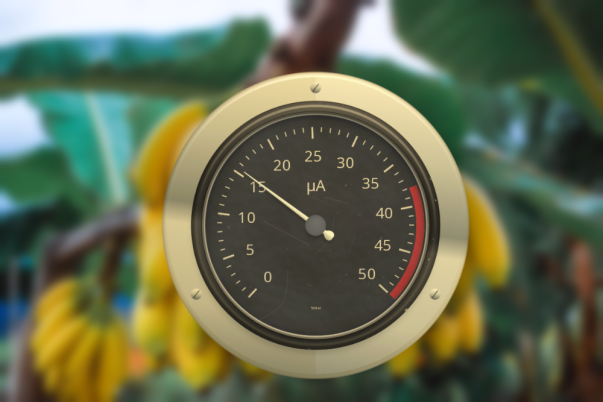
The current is 15.5 µA
